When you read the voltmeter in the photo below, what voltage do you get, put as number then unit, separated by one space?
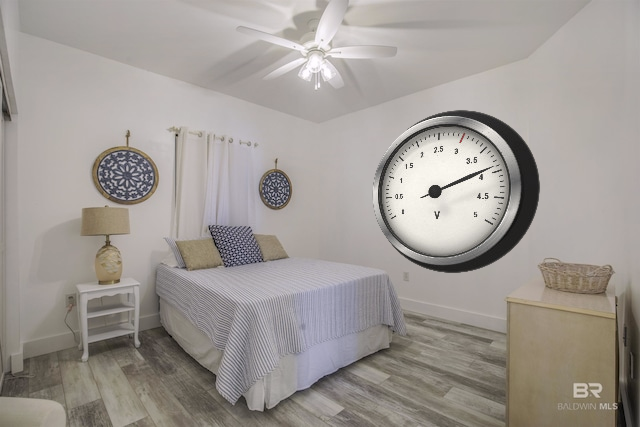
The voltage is 3.9 V
